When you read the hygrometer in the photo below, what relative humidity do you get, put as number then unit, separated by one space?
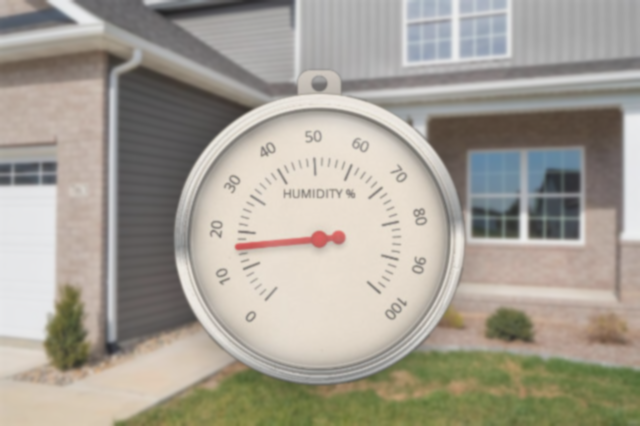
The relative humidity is 16 %
